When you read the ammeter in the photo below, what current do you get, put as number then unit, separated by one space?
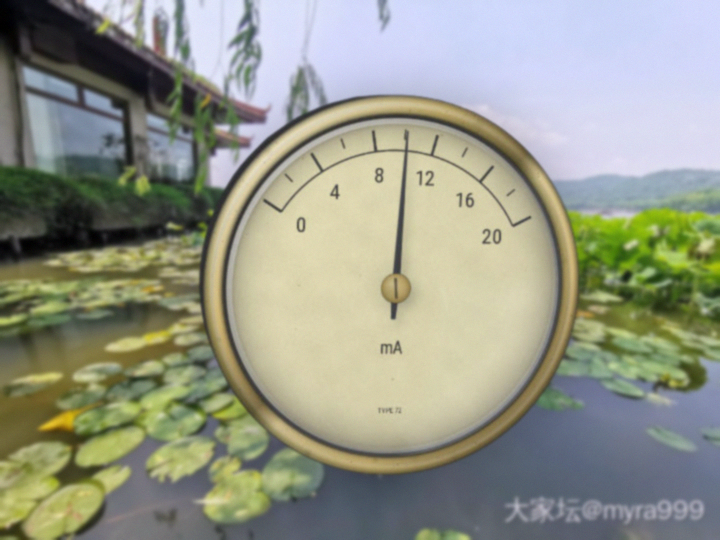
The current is 10 mA
